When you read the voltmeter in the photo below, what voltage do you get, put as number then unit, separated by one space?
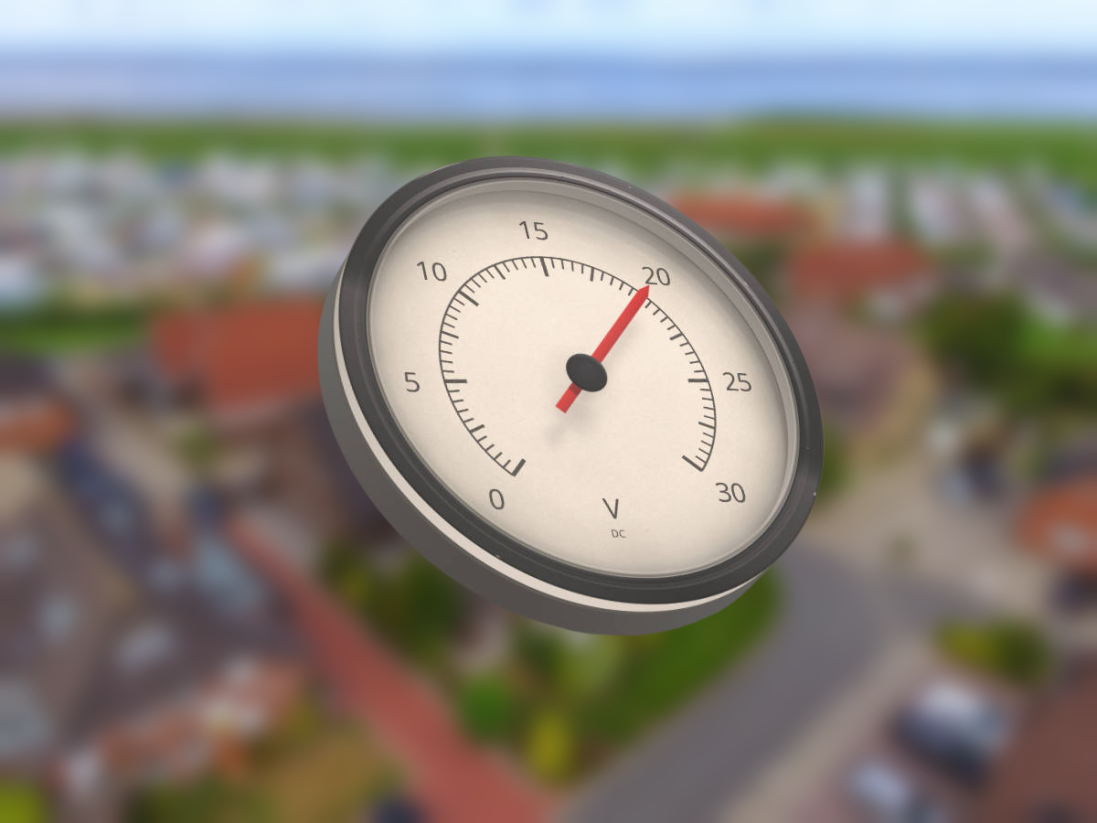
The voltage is 20 V
